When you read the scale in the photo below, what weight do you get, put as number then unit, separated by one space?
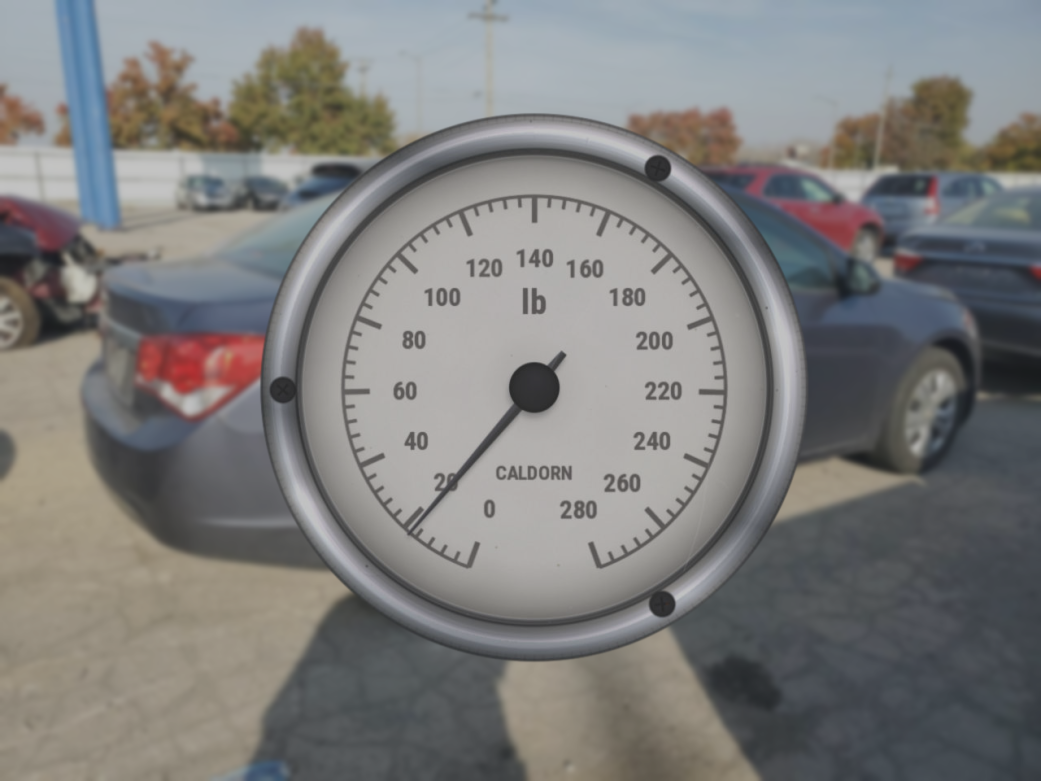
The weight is 18 lb
